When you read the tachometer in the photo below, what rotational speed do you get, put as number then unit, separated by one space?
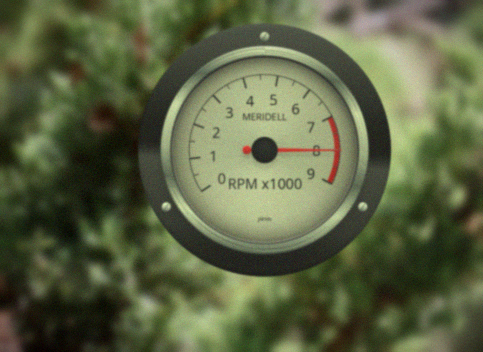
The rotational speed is 8000 rpm
